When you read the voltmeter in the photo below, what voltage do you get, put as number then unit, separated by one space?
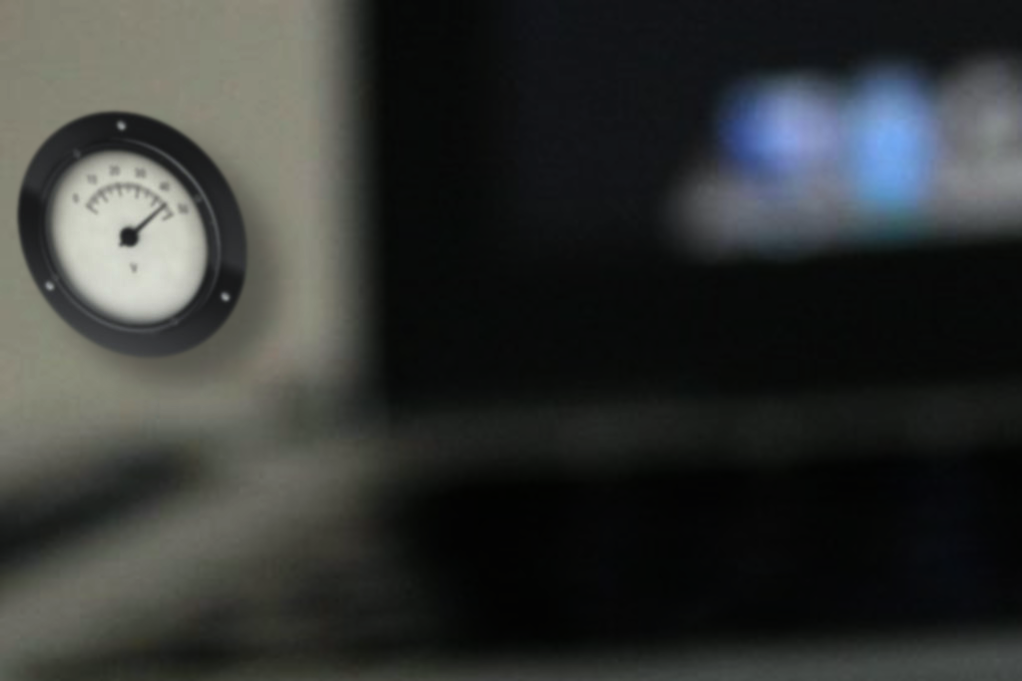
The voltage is 45 V
